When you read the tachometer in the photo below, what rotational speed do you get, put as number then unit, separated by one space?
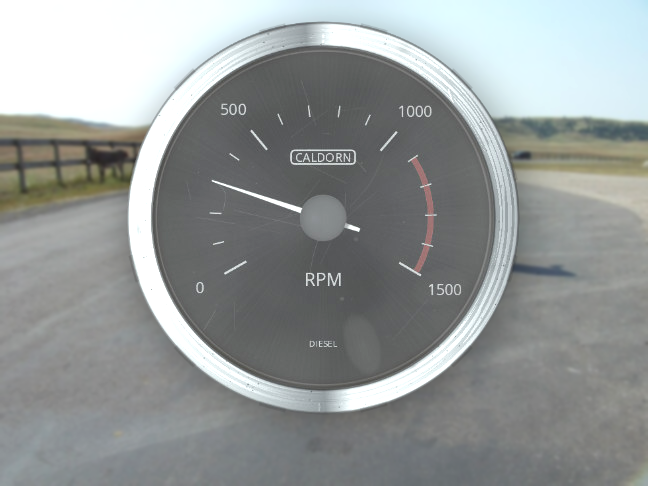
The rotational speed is 300 rpm
